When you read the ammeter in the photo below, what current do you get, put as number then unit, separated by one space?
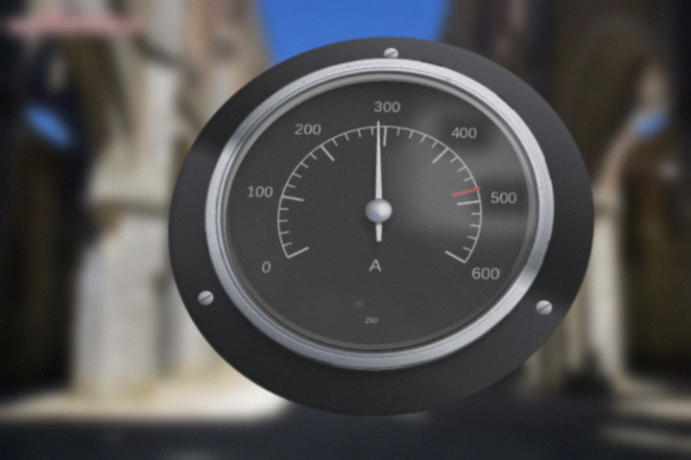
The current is 290 A
